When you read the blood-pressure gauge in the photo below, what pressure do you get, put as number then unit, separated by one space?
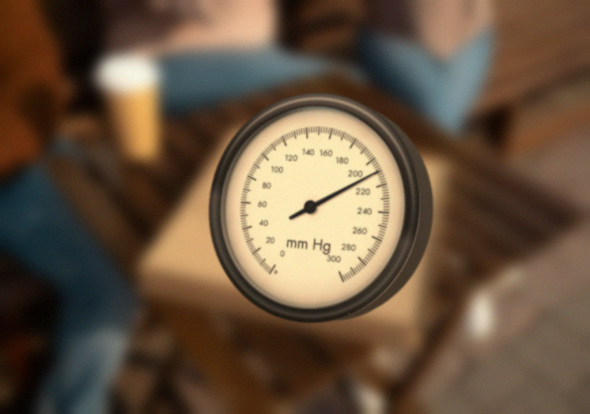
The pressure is 210 mmHg
